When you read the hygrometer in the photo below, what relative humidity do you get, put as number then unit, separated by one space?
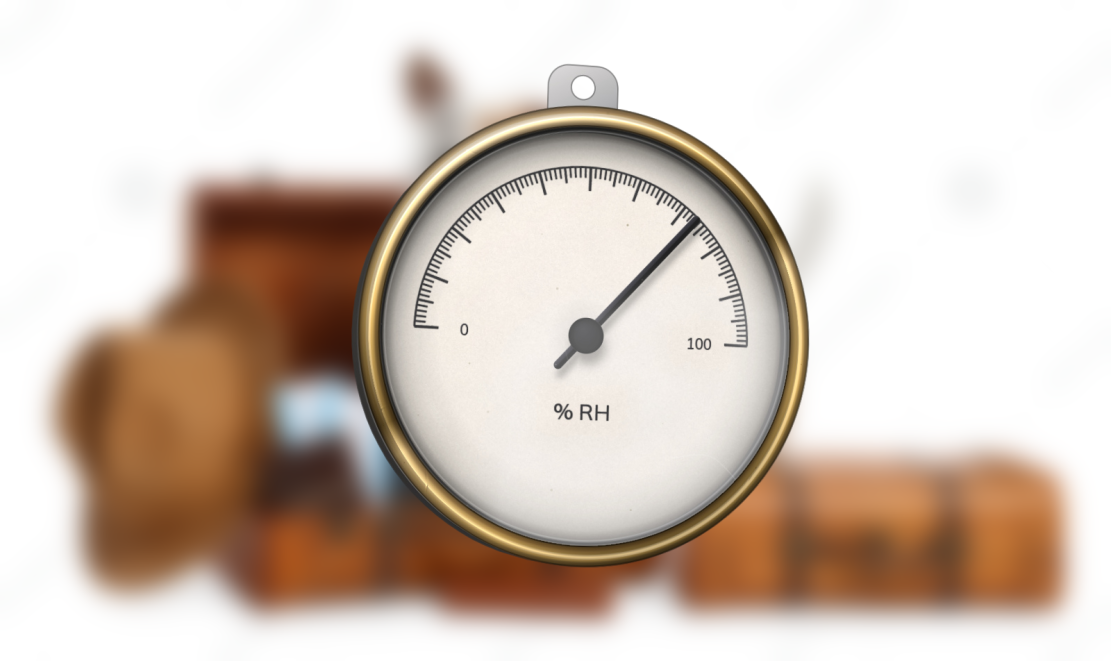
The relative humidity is 73 %
